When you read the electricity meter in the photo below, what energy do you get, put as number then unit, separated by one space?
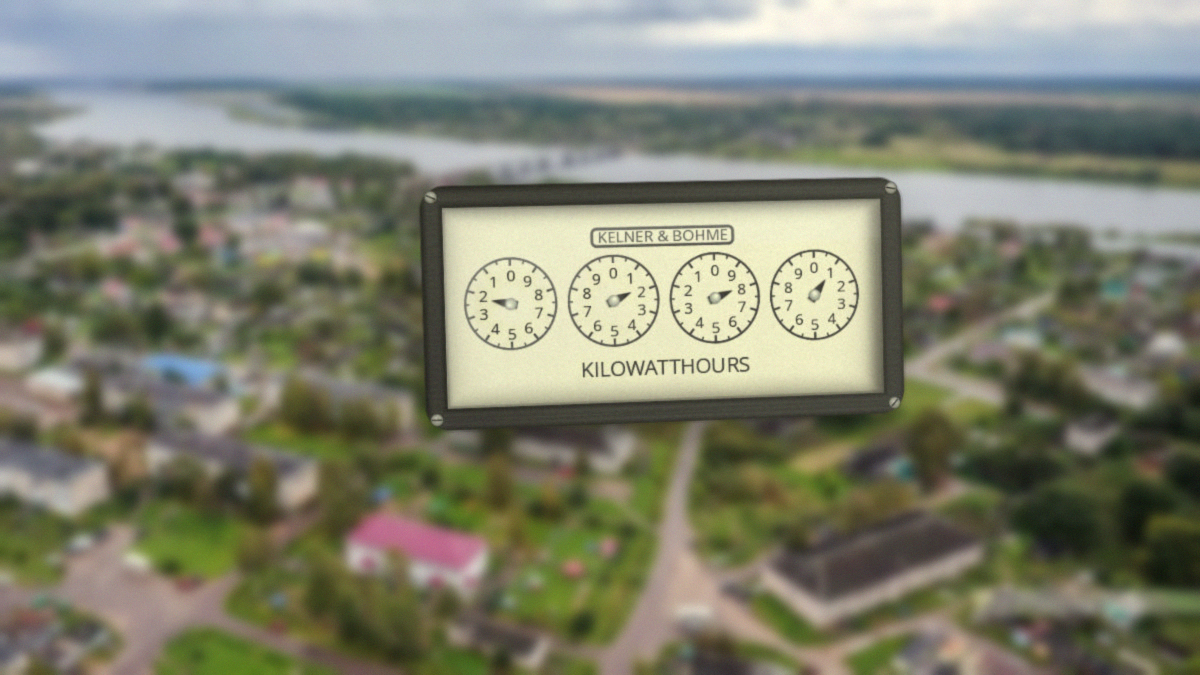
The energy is 2181 kWh
